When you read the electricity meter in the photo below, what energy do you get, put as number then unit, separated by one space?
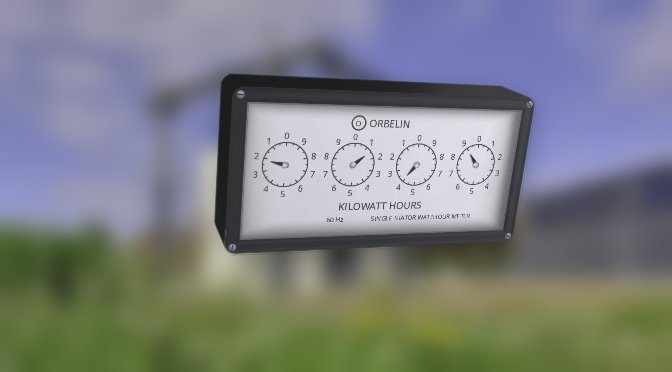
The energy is 2139 kWh
